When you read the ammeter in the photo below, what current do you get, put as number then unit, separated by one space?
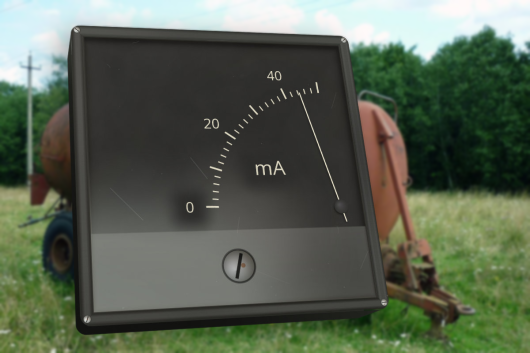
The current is 44 mA
